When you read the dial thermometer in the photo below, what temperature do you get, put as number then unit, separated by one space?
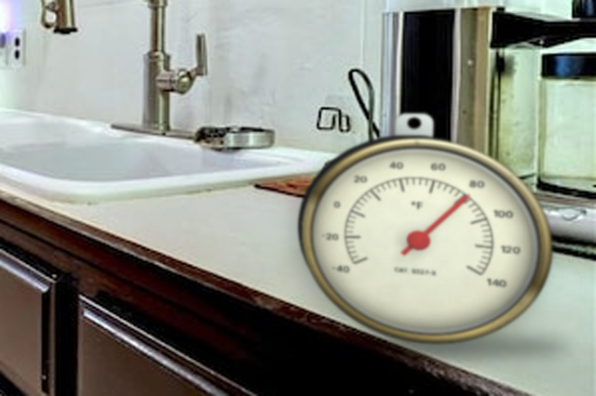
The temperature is 80 °F
